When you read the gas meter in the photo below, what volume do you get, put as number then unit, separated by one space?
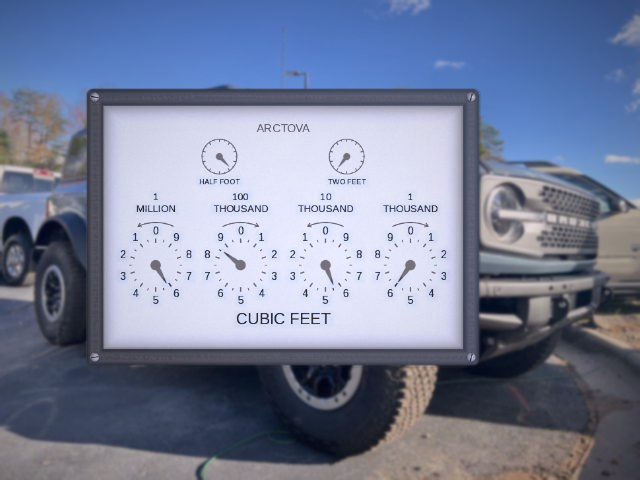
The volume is 585600 ft³
